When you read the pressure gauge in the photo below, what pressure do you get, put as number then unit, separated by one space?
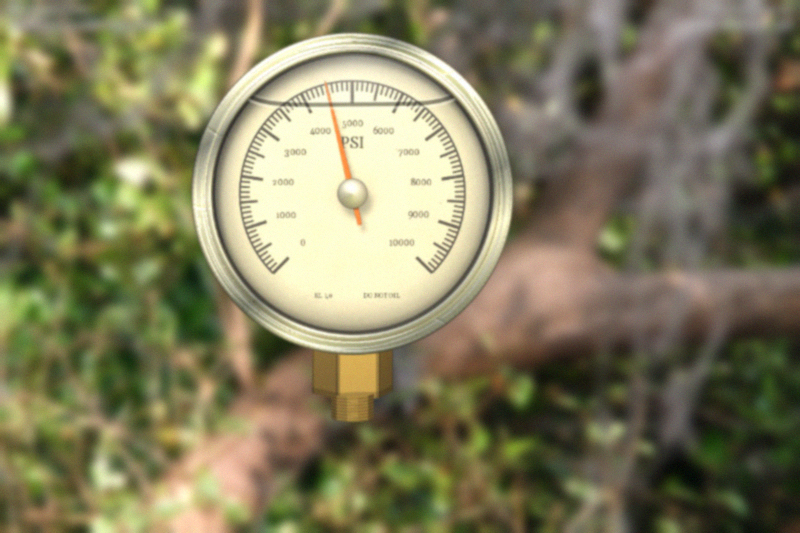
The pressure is 4500 psi
